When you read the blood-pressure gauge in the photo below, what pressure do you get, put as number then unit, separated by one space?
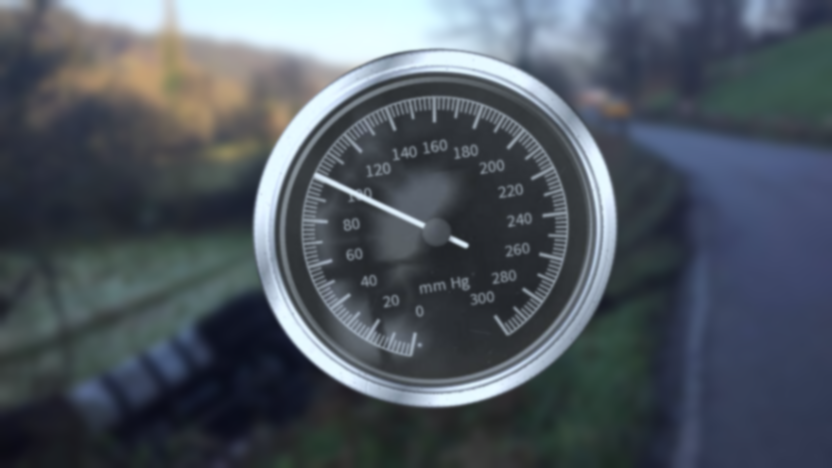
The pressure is 100 mmHg
